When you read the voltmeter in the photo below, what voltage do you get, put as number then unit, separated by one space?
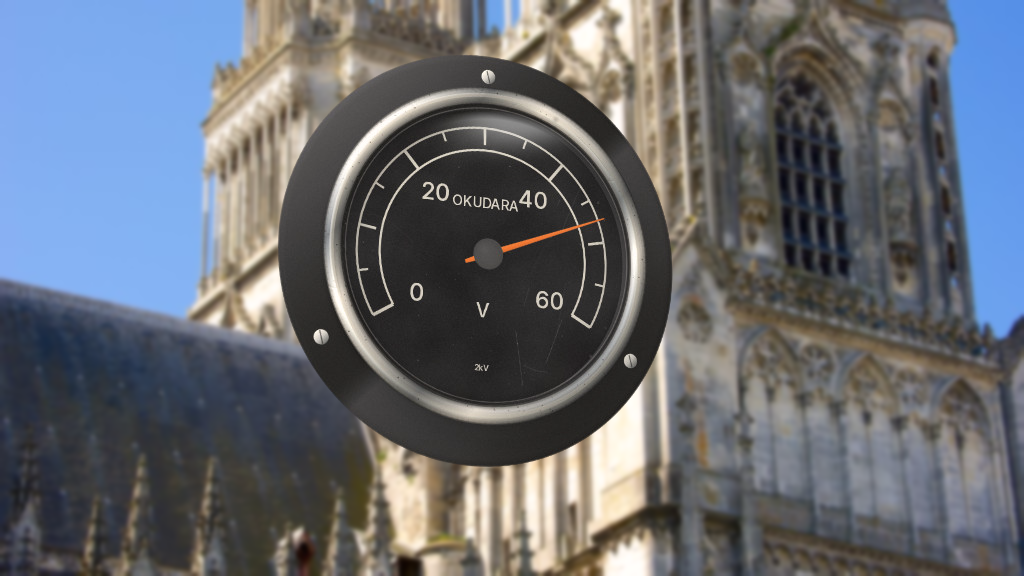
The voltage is 47.5 V
